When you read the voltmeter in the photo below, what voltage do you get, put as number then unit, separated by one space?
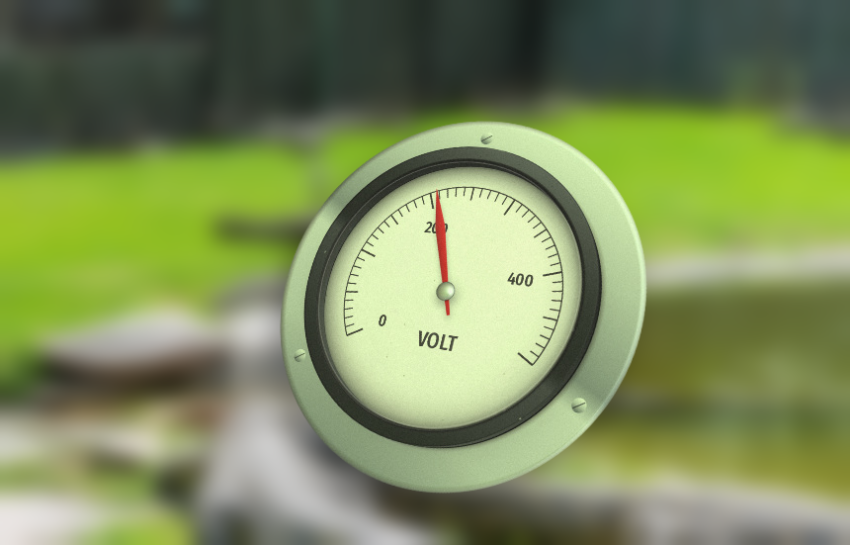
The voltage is 210 V
